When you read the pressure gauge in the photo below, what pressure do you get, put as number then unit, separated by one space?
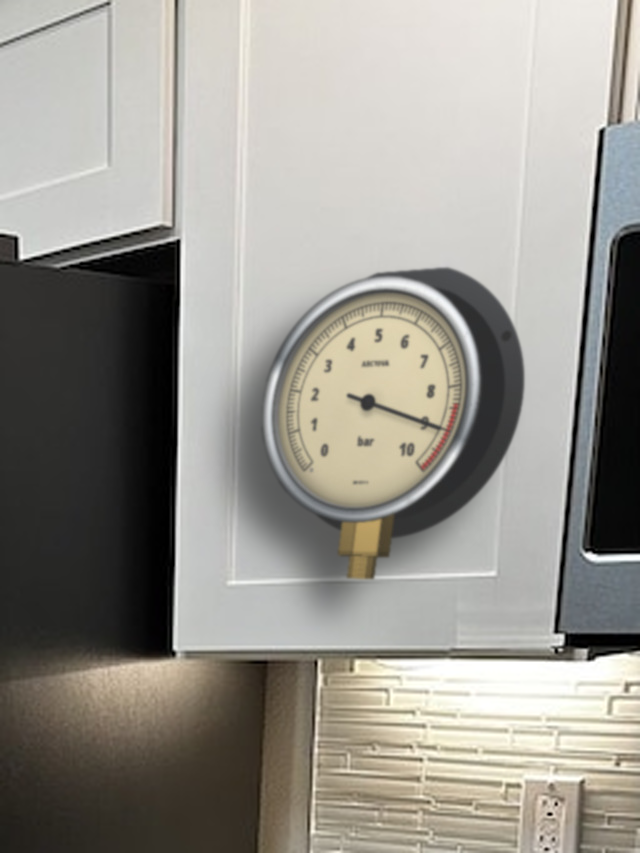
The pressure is 9 bar
